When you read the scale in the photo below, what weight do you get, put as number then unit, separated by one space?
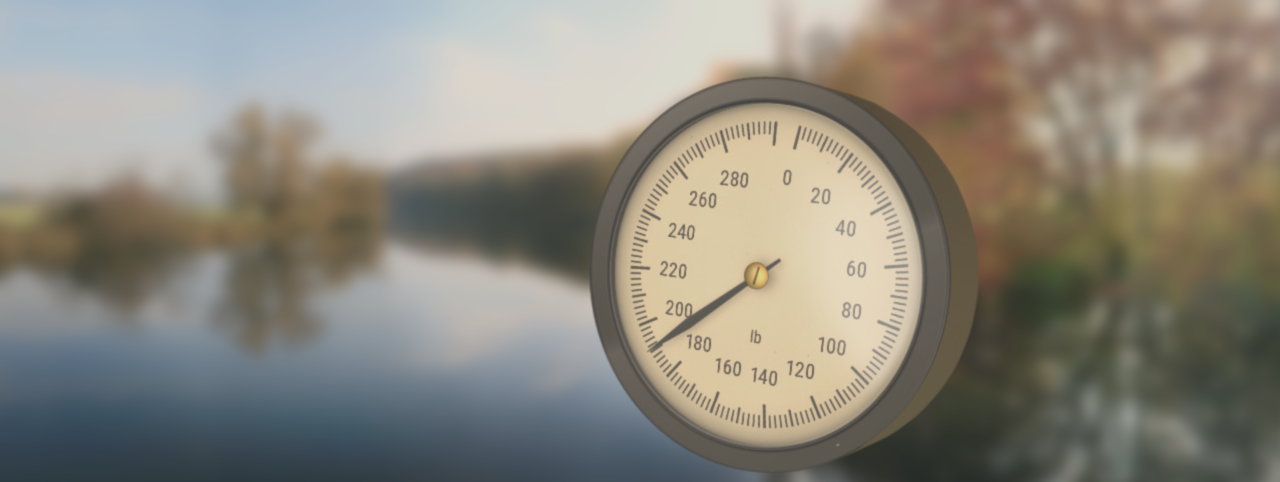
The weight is 190 lb
